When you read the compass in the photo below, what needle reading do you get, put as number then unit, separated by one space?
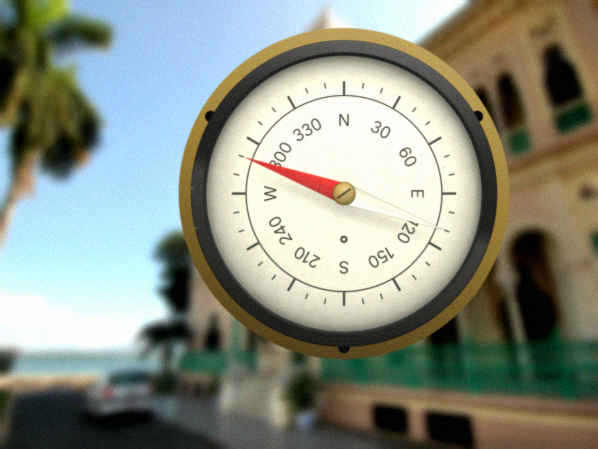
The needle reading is 290 °
